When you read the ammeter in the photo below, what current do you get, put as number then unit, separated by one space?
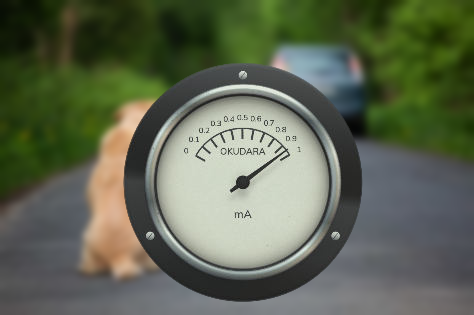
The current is 0.95 mA
